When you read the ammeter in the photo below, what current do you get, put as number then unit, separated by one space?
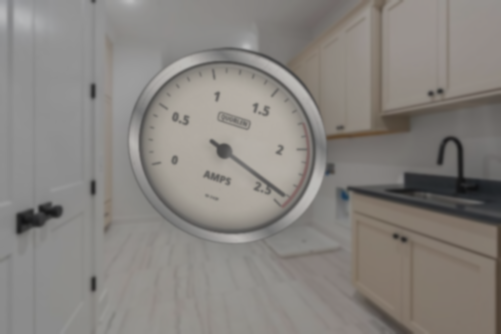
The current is 2.4 A
